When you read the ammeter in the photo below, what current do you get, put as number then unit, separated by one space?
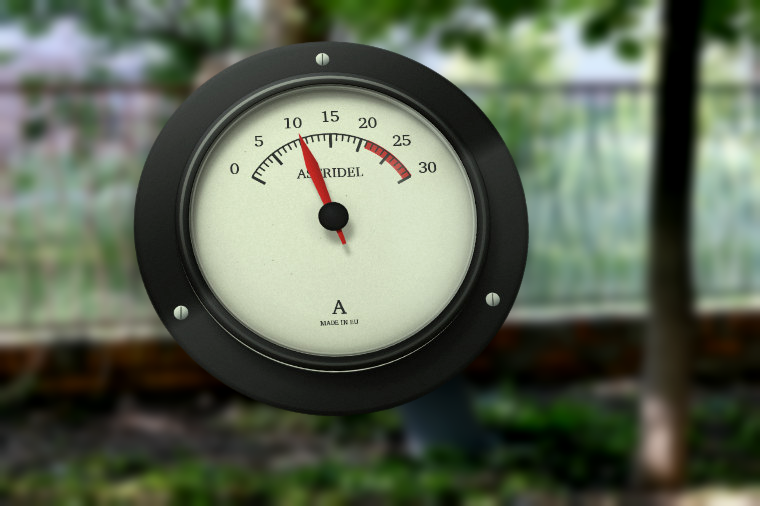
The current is 10 A
